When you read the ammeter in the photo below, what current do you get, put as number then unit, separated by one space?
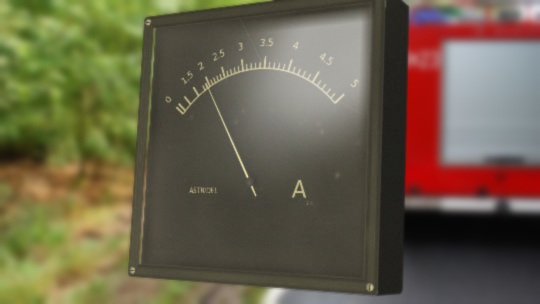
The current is 2 A
